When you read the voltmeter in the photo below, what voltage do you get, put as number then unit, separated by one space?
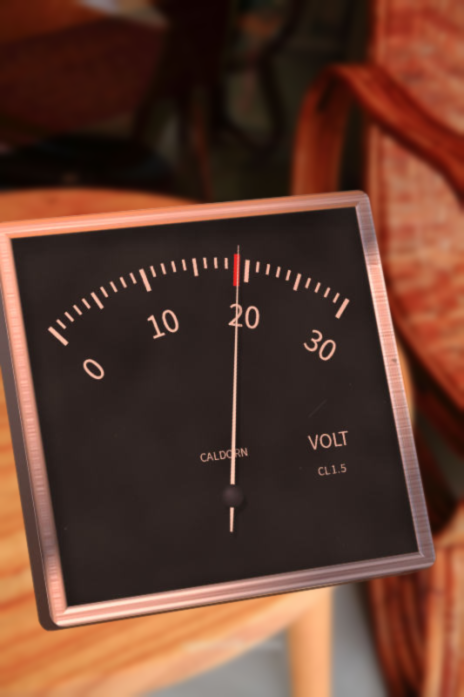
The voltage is 19 V
